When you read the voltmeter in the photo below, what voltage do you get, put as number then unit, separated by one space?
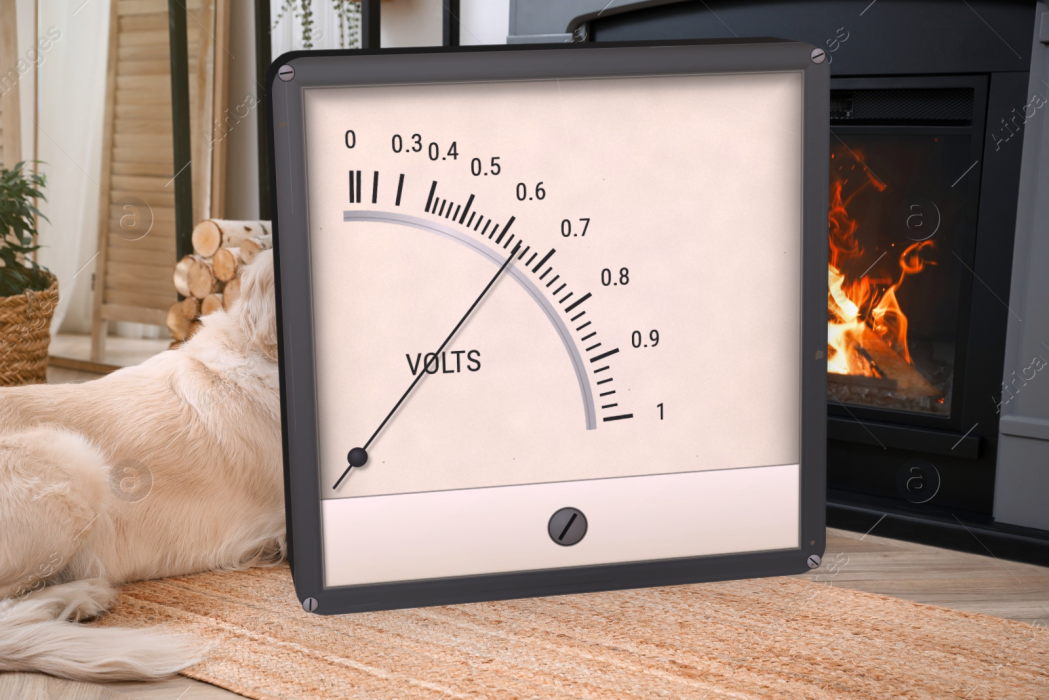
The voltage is 0.64 V
